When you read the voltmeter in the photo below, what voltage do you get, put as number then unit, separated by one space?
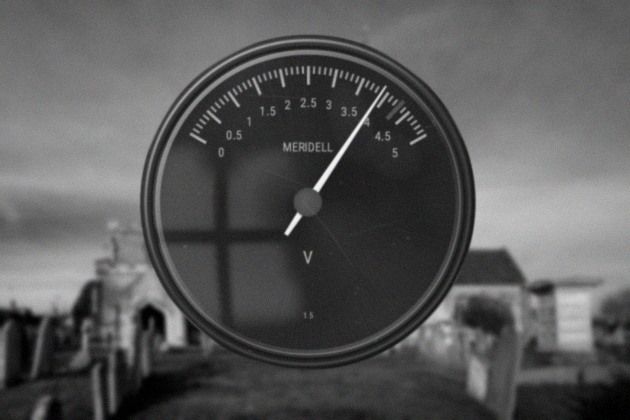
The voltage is 3.9 V
